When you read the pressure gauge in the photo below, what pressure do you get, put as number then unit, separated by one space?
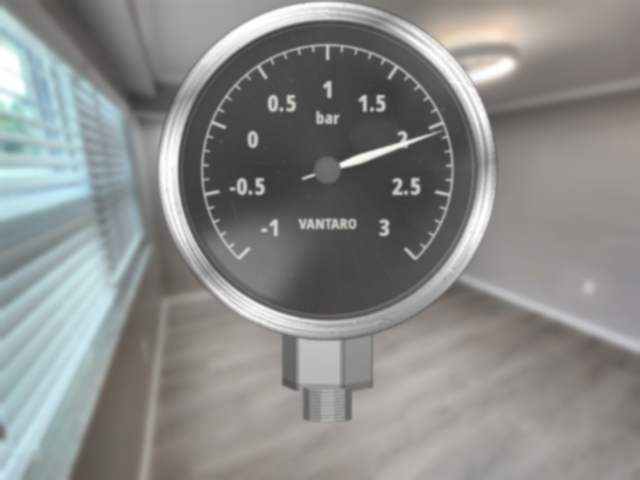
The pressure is 2.05 bar
